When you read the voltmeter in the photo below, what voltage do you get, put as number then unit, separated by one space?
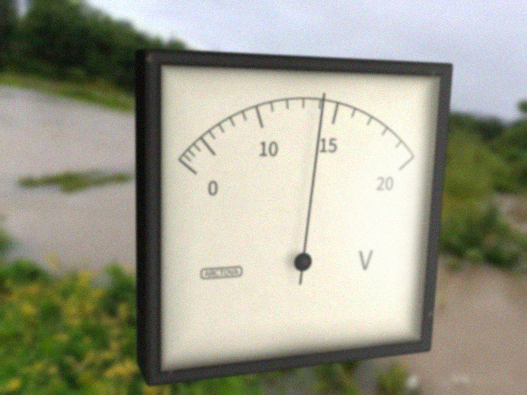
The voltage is 14 V
